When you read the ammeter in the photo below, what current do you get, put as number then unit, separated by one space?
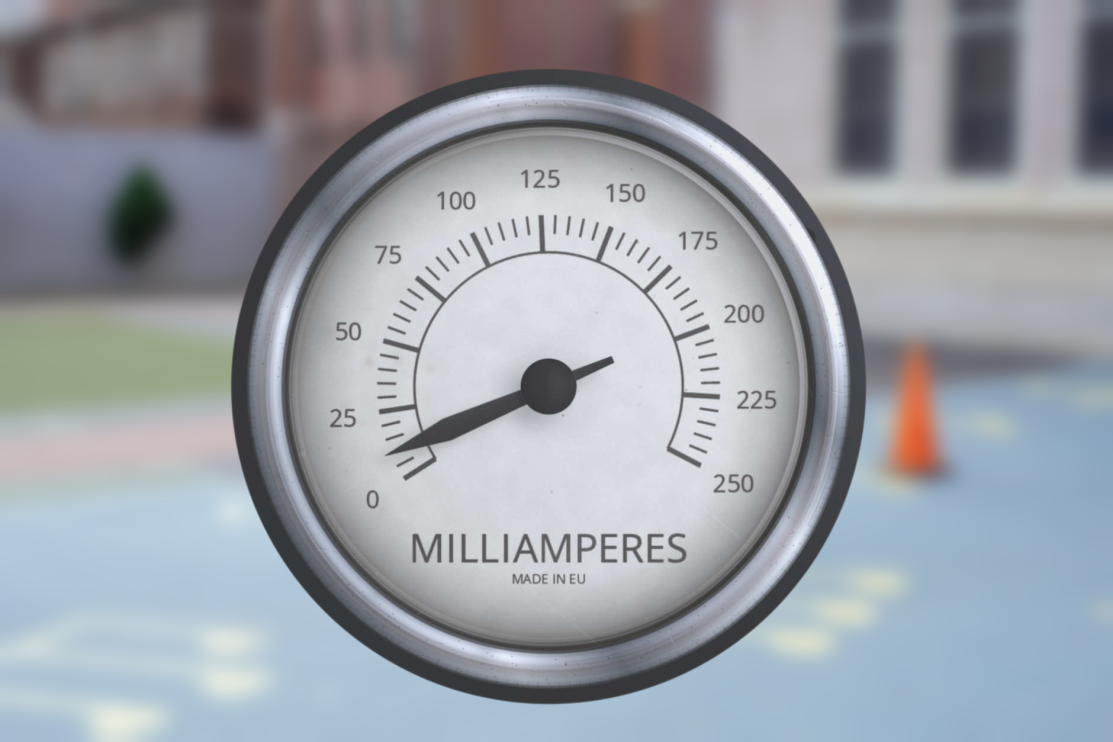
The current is 10 mA
